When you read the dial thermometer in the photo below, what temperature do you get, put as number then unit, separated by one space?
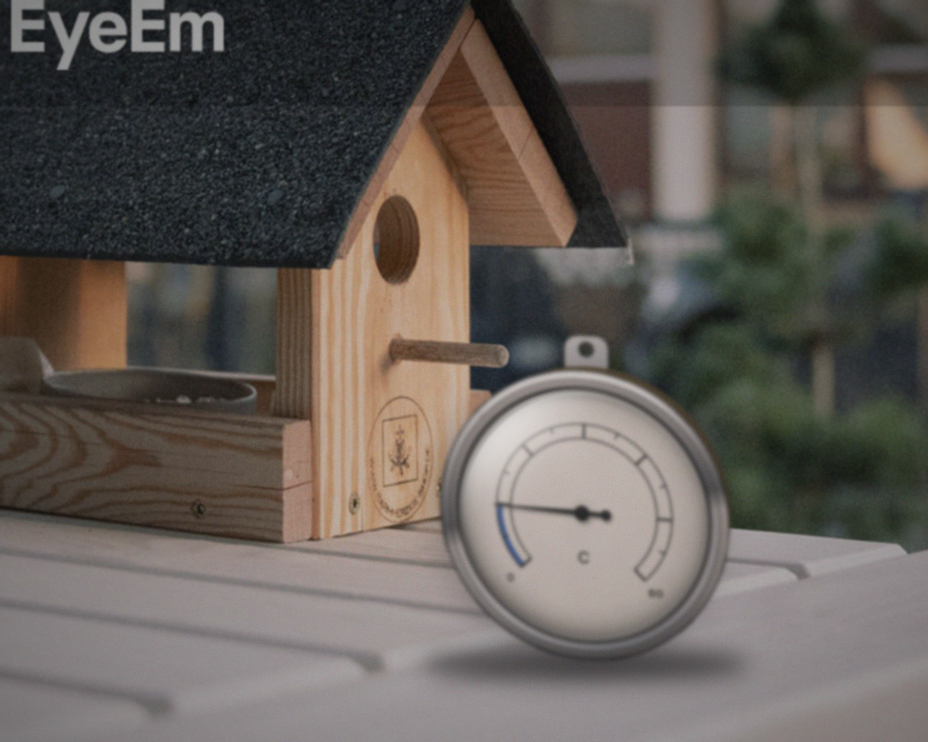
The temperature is 10 °C
